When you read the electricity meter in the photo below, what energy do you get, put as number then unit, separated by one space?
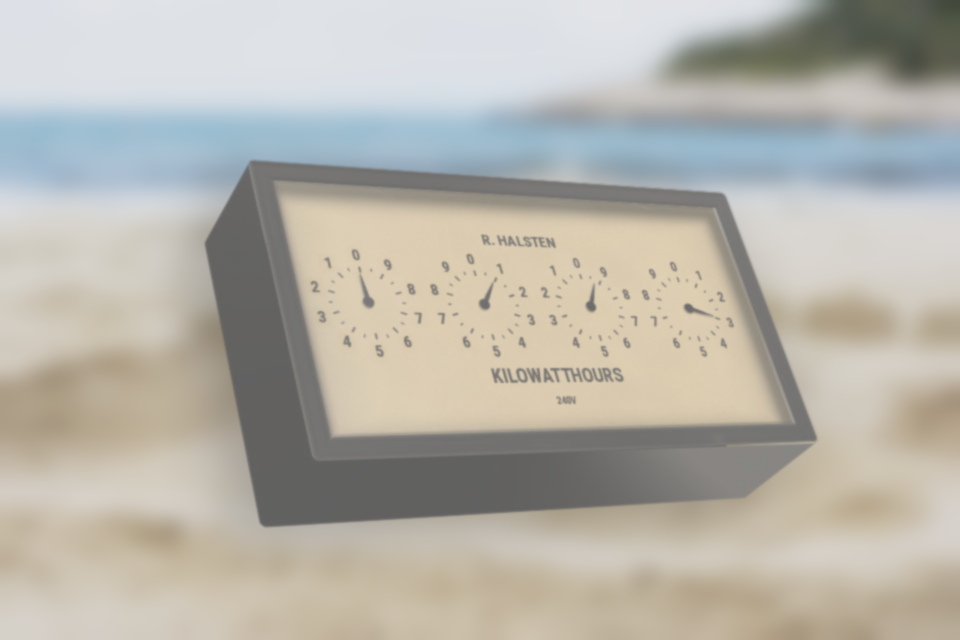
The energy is 93 kWh
